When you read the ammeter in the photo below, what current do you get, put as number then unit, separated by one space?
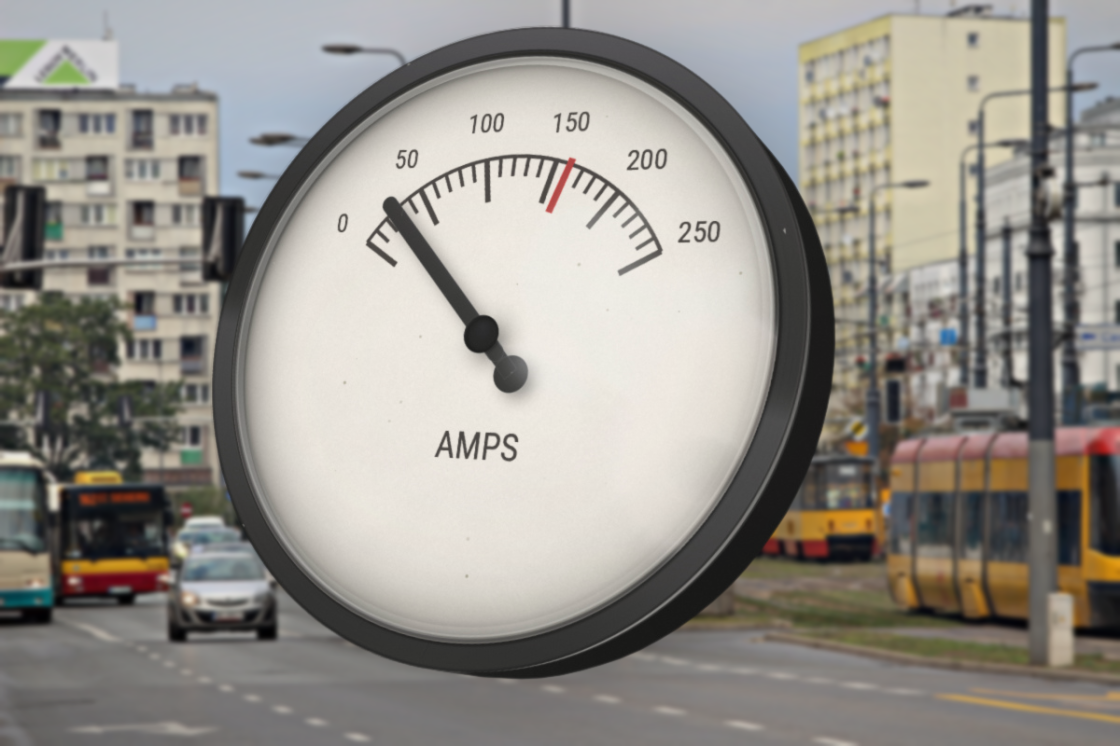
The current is 30 A
